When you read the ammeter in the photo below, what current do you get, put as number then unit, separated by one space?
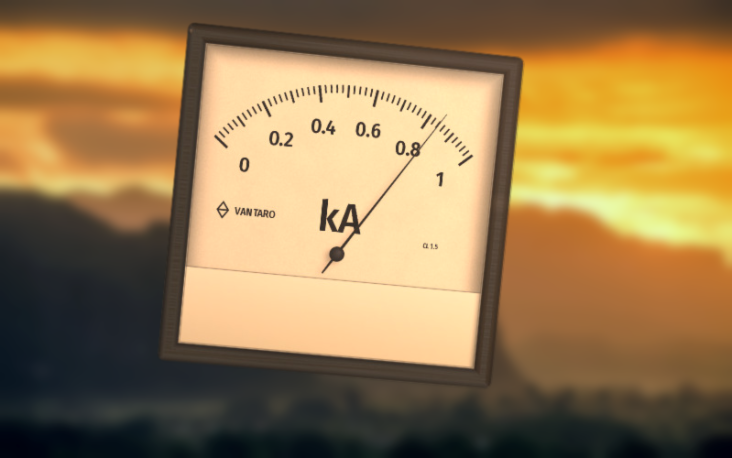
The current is 0.84 kA
